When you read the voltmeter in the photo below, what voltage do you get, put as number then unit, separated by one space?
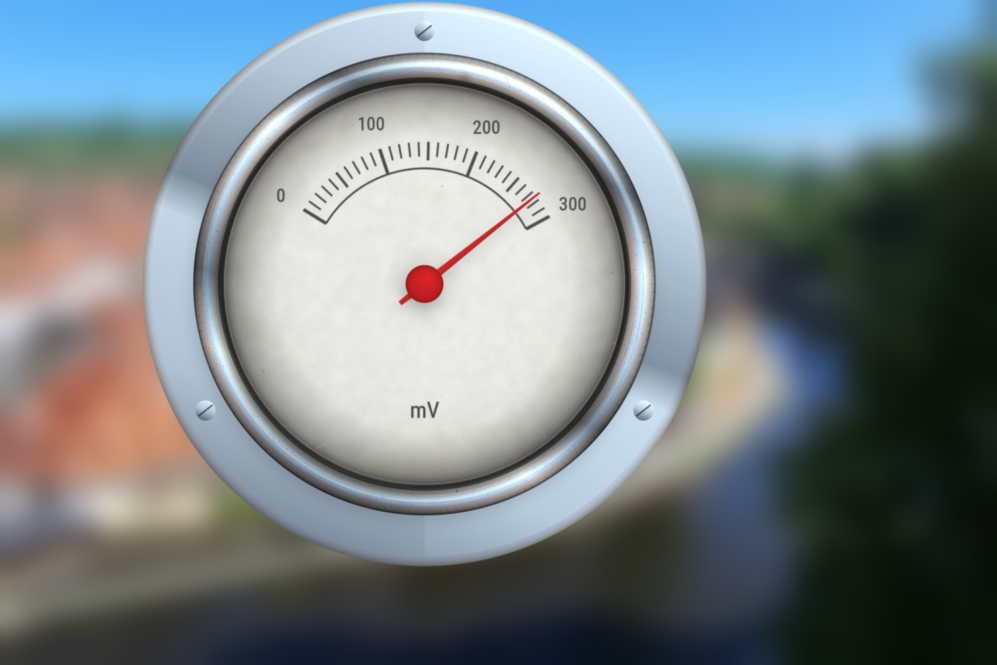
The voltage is 275 mV
